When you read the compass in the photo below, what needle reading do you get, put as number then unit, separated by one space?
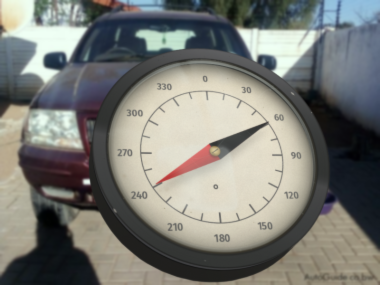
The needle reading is 240 °
